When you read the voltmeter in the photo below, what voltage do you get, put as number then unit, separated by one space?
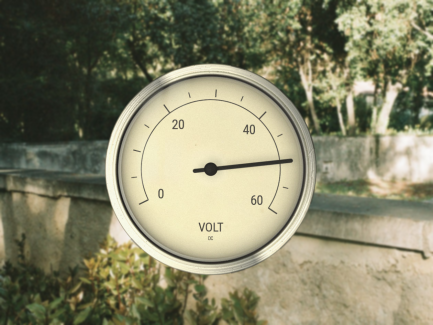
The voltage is 50 V
